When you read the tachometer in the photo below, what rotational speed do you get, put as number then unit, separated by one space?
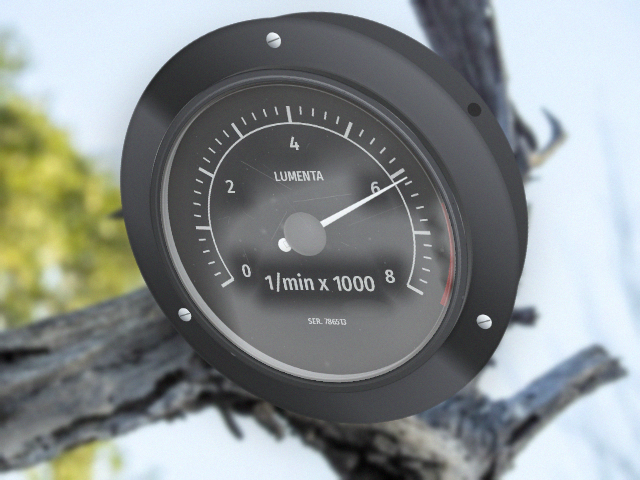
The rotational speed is 6100 rpm
